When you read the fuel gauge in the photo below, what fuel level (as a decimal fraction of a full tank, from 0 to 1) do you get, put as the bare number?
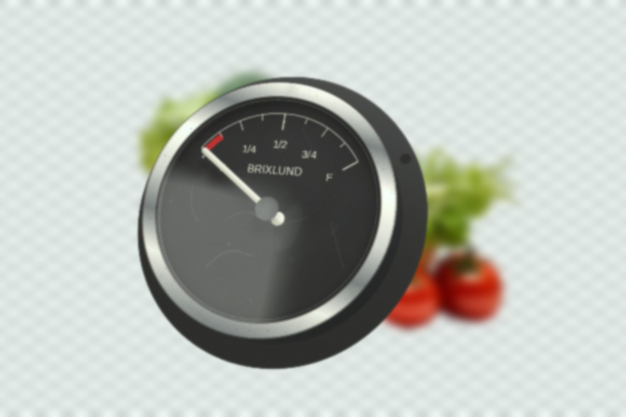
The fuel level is 0
